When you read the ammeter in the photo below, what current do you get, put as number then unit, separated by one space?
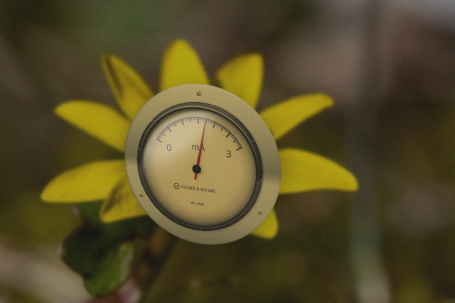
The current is 1.75 mA
